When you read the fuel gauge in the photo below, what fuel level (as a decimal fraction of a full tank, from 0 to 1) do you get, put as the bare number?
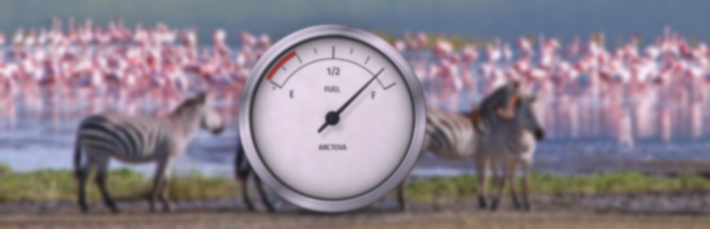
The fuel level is 0.875
